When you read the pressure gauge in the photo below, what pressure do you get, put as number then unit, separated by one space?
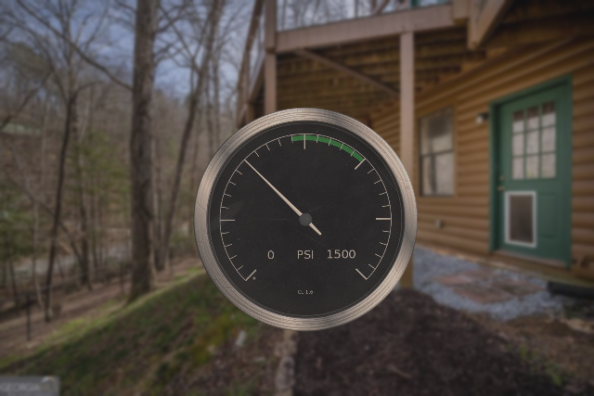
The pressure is 500 psi
